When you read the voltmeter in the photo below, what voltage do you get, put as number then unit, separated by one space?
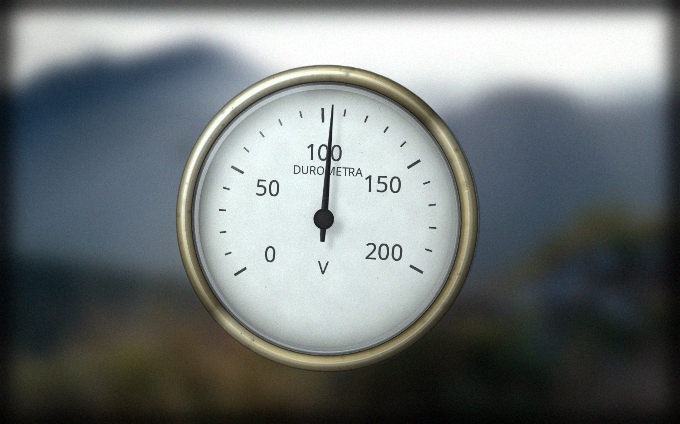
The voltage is 105 V
